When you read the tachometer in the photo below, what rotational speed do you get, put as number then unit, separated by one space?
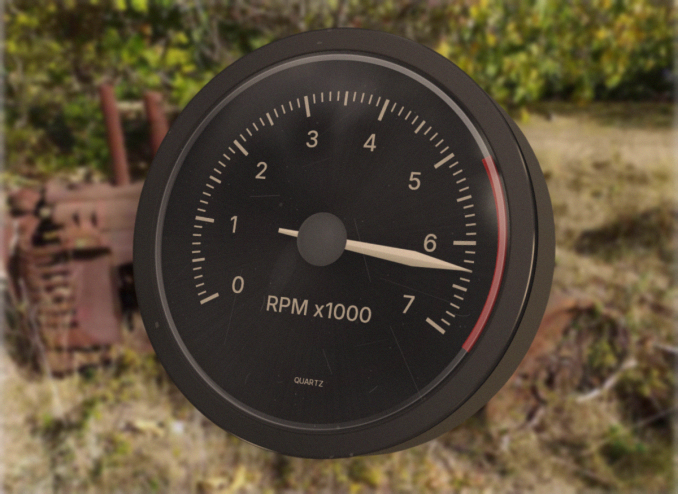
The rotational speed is 6300 rpm
